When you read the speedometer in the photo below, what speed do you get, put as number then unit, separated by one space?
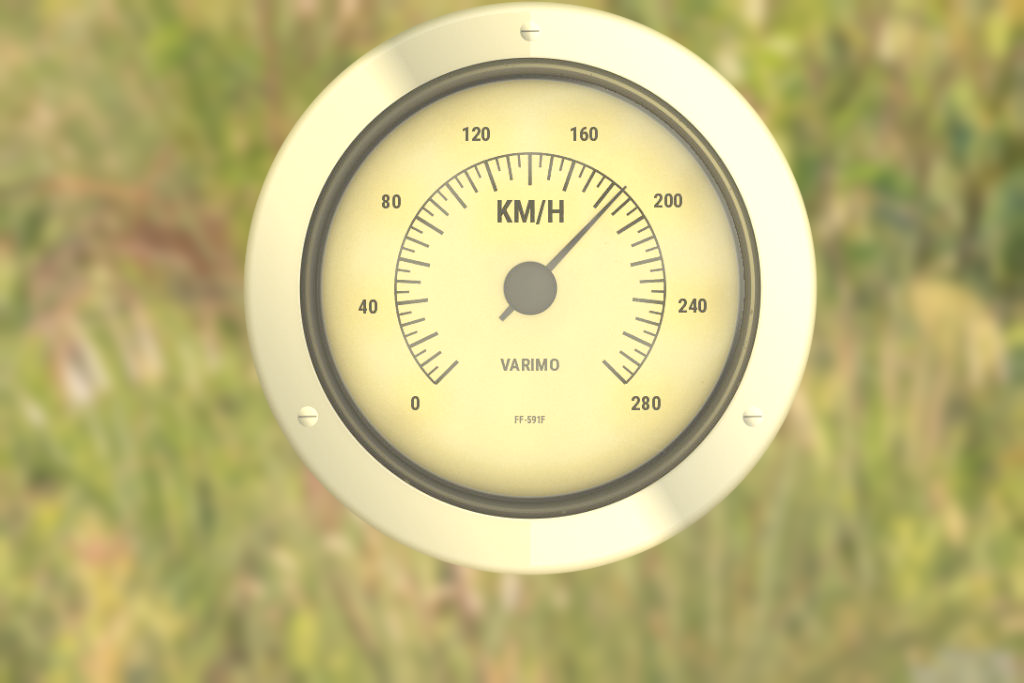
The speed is 185 km/h
